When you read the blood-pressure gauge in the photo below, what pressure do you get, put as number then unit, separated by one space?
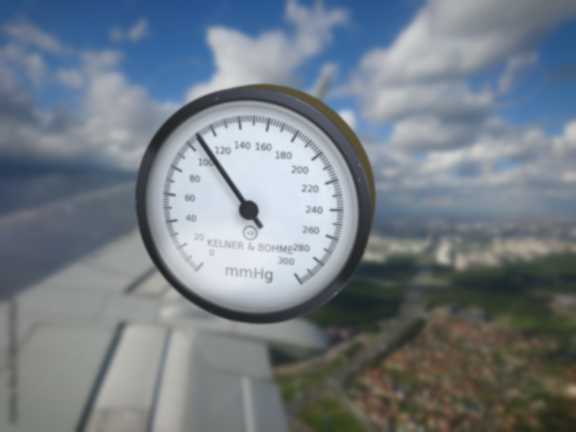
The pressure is 110 mmHg
